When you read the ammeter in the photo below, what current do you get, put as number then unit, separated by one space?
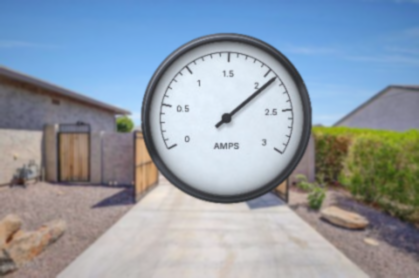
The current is 2.1 A
